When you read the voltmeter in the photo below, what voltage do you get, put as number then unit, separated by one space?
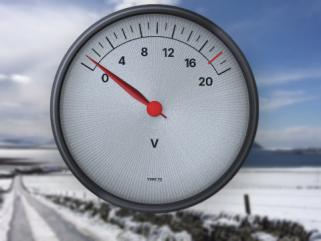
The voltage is 1 V
